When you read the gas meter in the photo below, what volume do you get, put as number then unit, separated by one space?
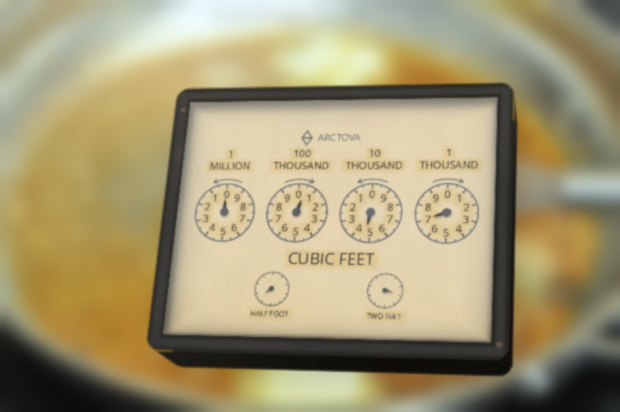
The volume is 4700 ft³
